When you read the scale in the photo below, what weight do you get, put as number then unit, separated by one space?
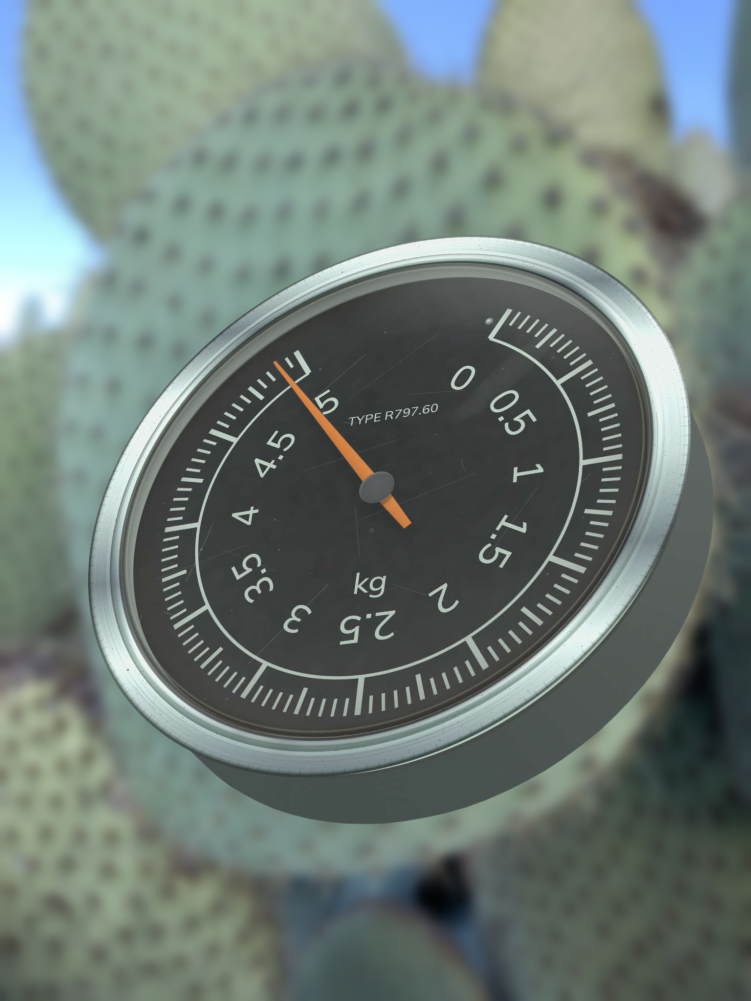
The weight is 4.9 kg
